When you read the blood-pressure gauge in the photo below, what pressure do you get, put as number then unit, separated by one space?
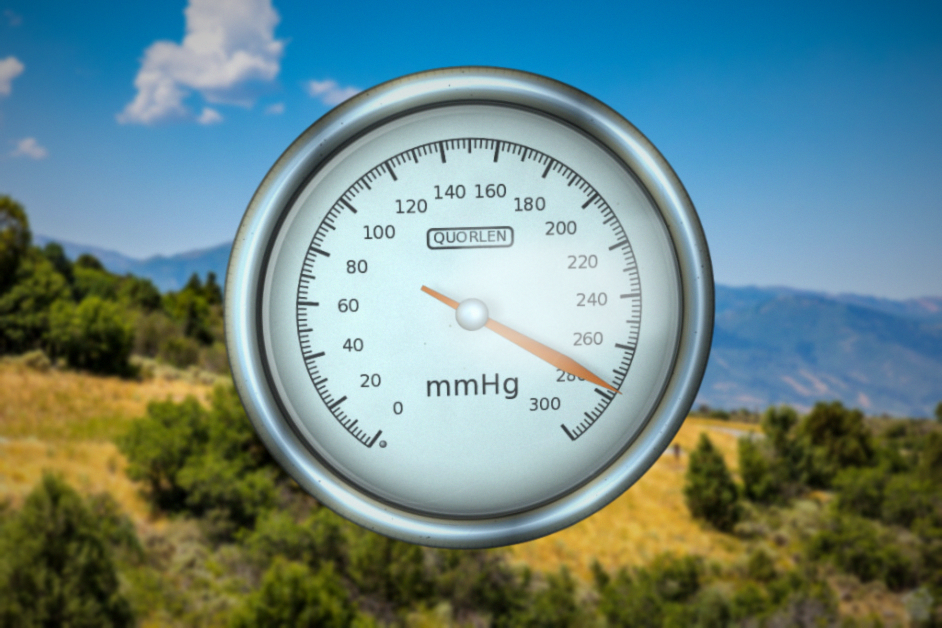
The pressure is 276 mmHg
